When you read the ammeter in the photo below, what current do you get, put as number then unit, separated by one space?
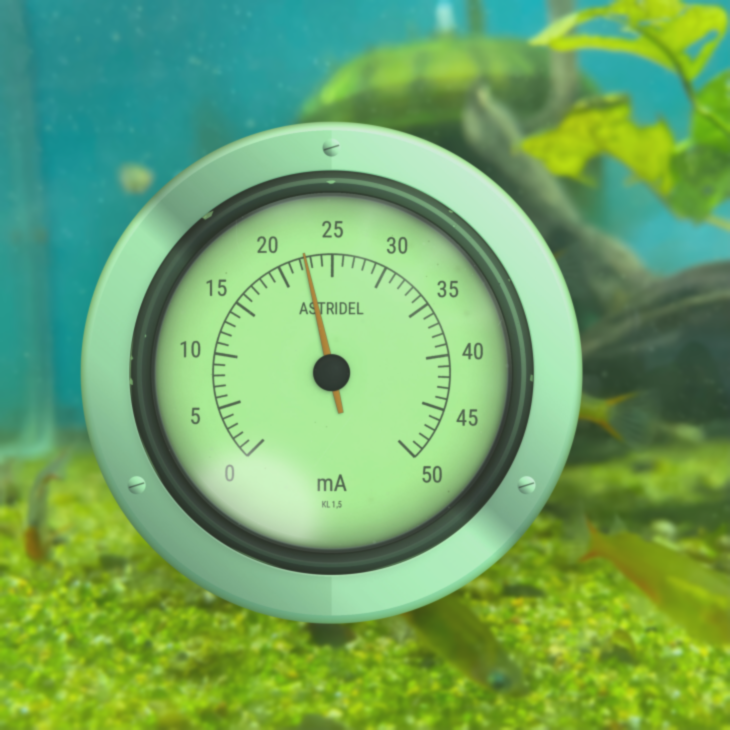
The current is 22.5 mA
